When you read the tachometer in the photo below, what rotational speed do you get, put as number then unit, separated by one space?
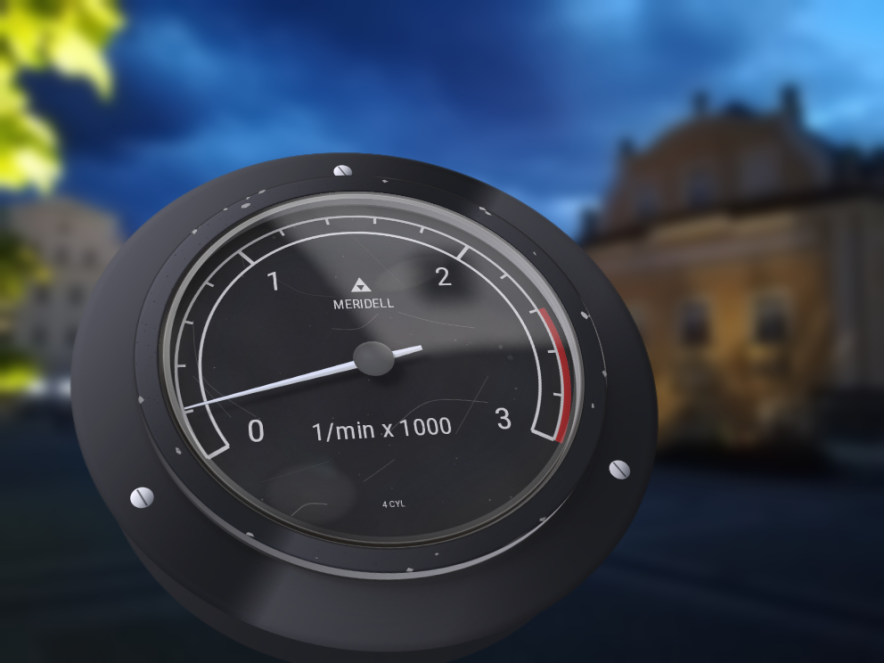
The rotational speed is 200 rpm
